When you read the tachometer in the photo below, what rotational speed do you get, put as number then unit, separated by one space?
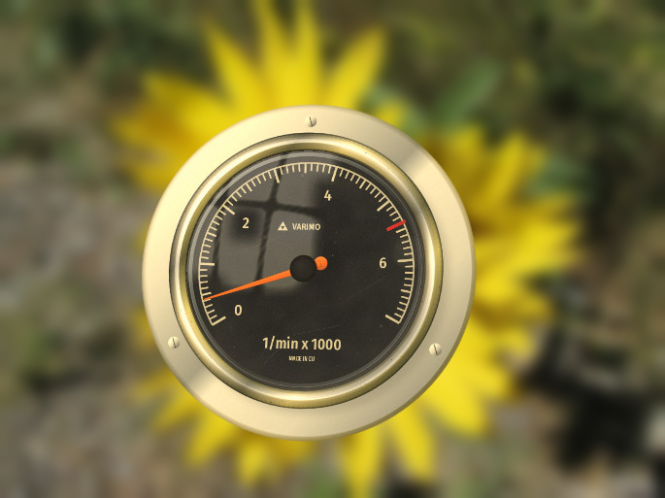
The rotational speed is 400 rpm
